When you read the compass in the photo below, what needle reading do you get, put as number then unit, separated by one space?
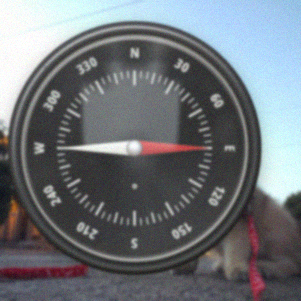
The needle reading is 90 °
